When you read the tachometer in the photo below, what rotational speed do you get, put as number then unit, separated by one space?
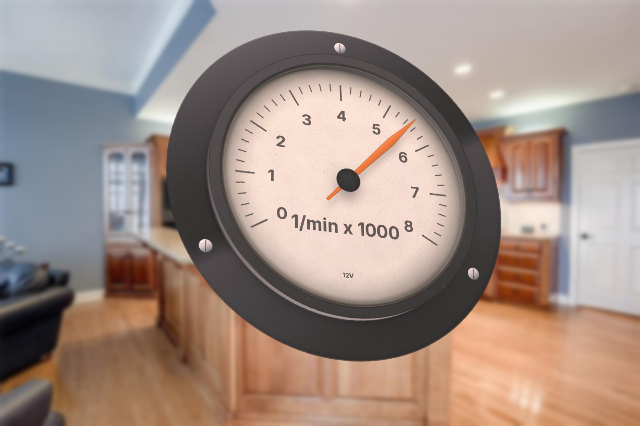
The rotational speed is 5500 rpm
